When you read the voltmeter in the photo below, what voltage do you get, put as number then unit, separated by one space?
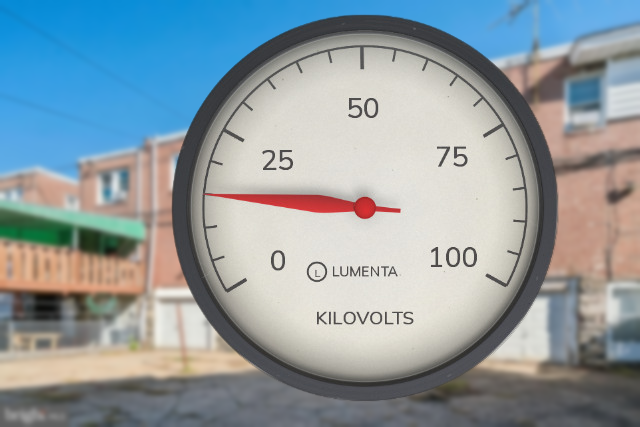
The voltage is 15 kV
